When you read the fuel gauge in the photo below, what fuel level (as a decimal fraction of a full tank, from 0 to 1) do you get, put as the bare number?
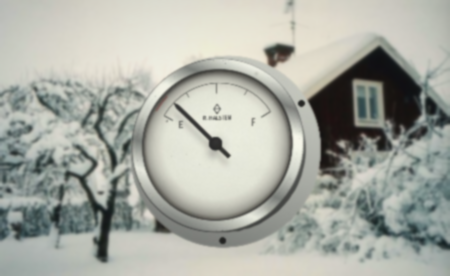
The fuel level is 0.125
